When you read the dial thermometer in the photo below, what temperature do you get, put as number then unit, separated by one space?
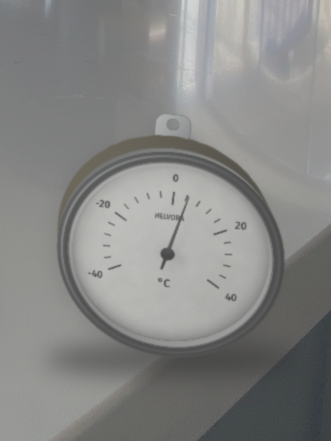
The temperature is 4 °C
